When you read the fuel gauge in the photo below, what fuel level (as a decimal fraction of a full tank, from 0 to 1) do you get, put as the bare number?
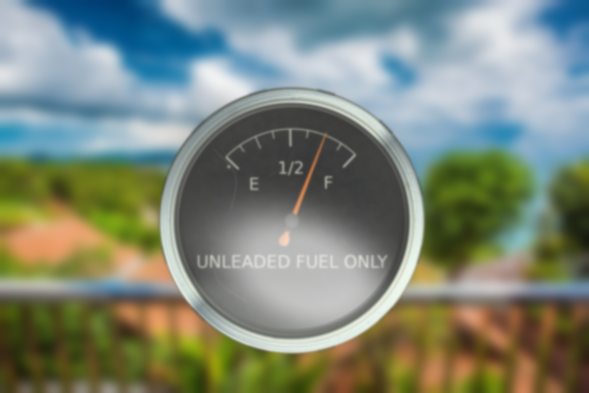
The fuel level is 0.75
